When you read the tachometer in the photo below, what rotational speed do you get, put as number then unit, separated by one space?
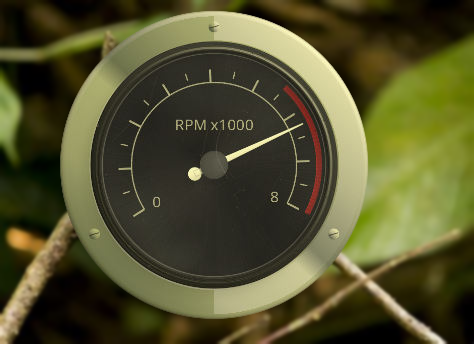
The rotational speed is 6250 rpm
